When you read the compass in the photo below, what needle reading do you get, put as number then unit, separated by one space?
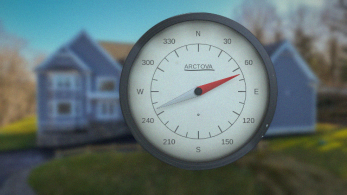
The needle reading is 67.5 °
